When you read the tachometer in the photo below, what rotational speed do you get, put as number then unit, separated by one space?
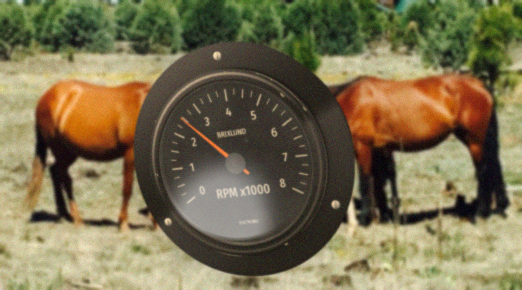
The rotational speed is 2500 rpm
